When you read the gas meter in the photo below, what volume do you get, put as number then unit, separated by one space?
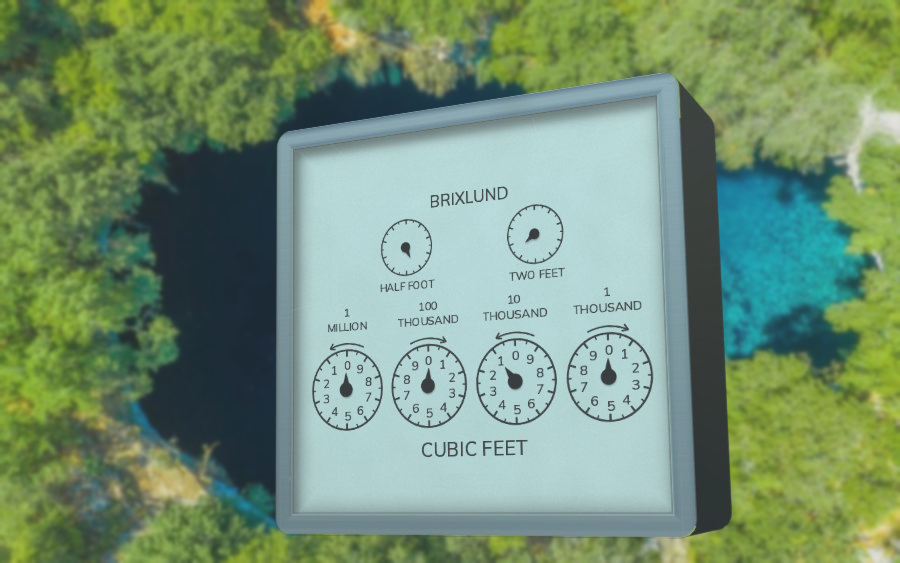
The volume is 1000 ft³
